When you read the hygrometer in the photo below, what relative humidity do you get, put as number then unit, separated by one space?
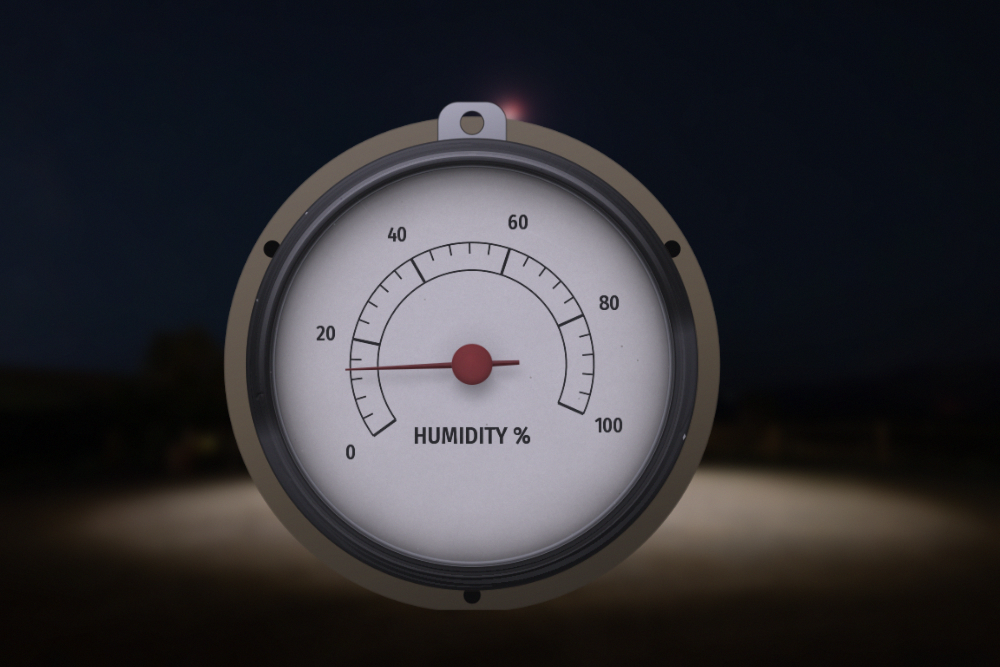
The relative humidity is 14 %
